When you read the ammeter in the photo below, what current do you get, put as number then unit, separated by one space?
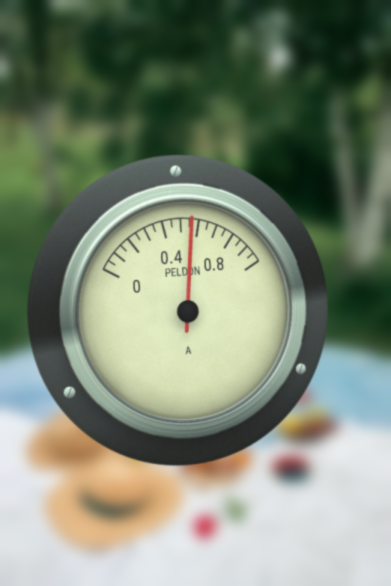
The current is 0.55 A
